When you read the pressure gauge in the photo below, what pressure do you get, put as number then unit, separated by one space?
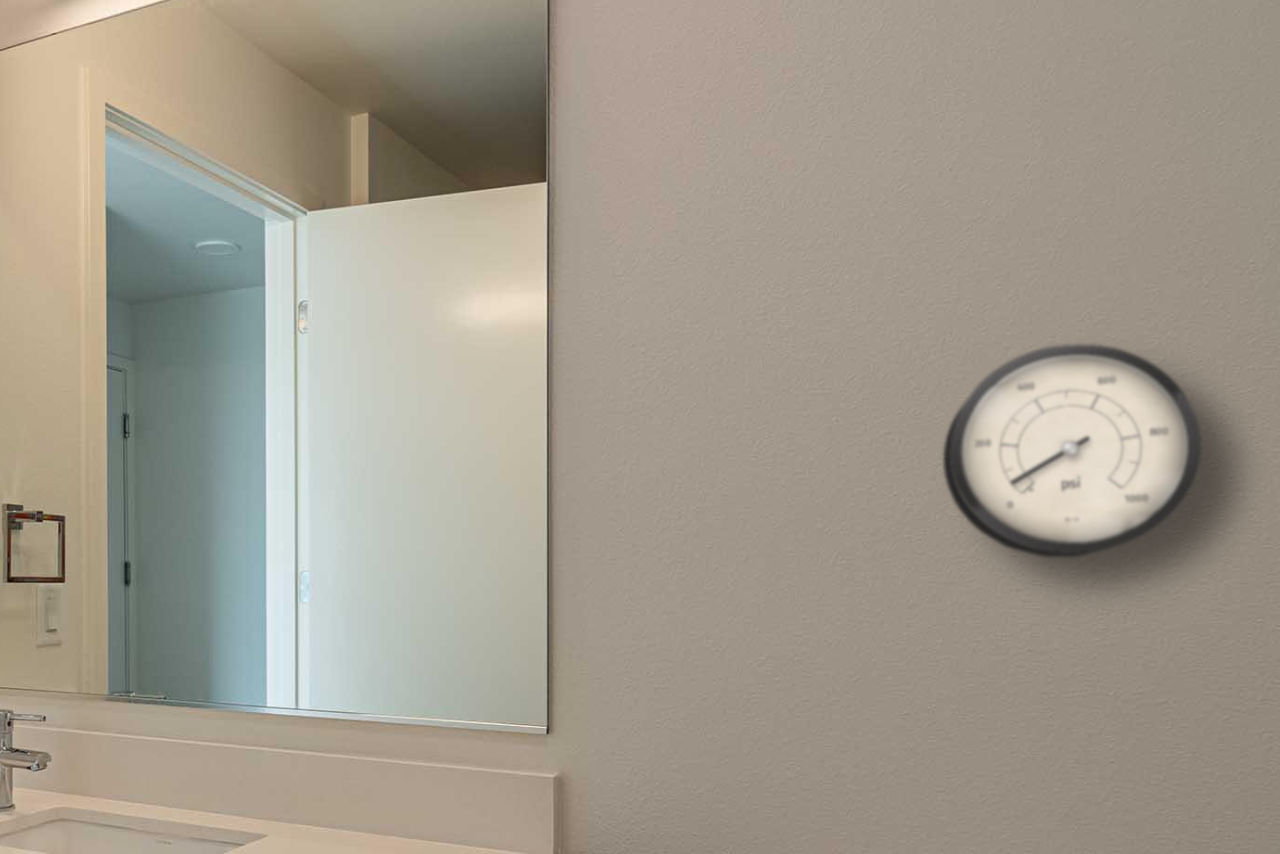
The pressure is 50 psi
